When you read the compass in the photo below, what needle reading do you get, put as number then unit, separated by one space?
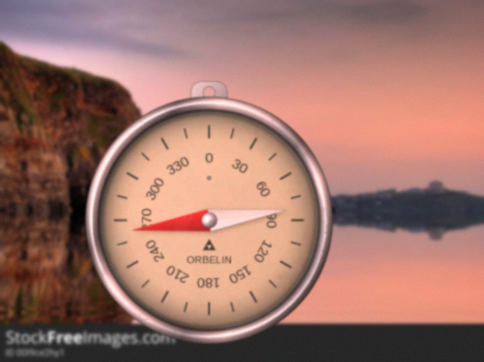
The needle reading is 262.5 °
